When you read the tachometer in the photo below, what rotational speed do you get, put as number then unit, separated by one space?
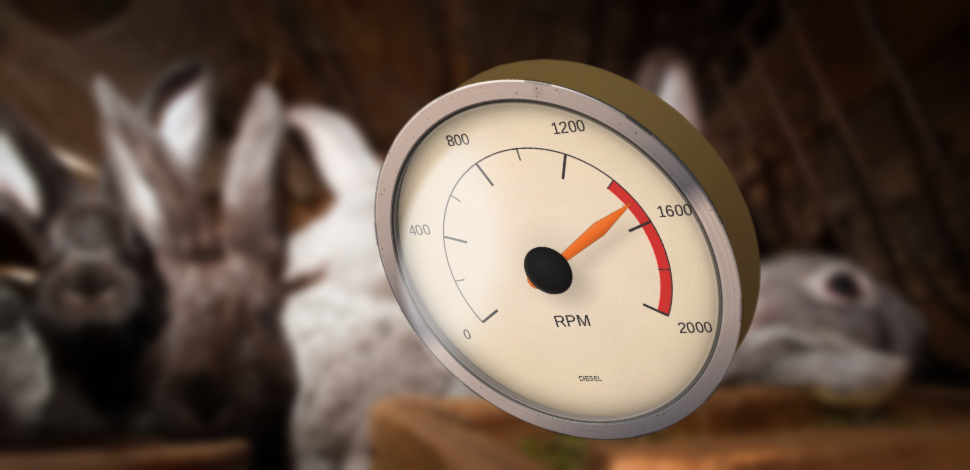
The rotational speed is 1500 rpm
